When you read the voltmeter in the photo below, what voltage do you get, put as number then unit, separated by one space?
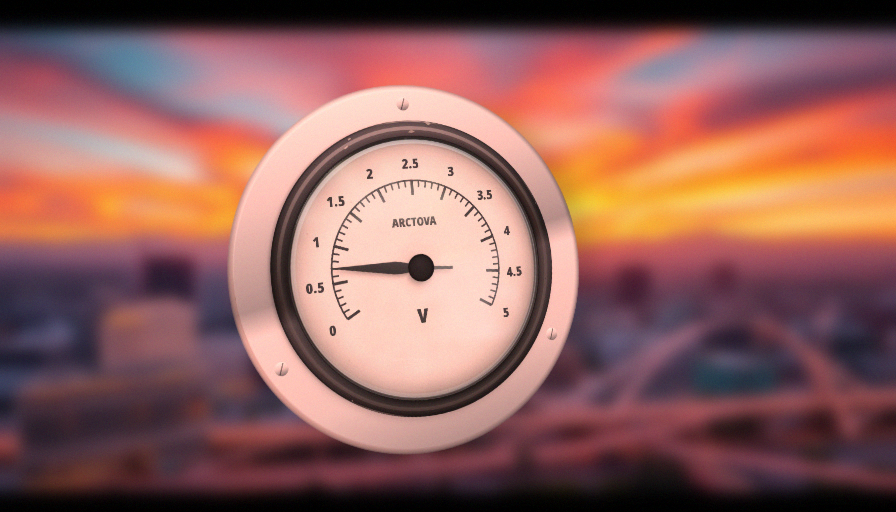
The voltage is 0.7 V
